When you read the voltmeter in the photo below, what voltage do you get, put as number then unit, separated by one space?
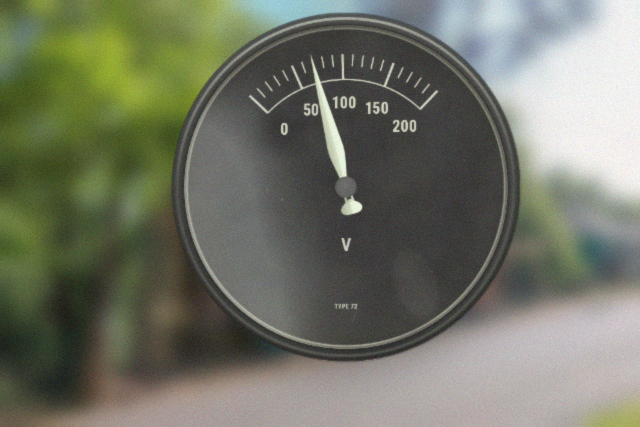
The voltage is 70 V
